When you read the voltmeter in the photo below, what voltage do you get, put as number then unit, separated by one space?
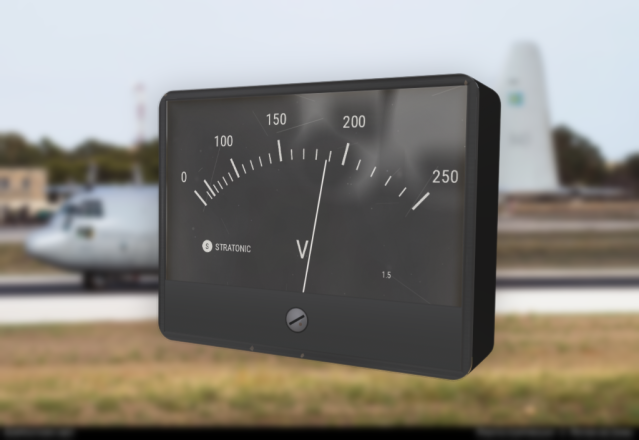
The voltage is 190 V
